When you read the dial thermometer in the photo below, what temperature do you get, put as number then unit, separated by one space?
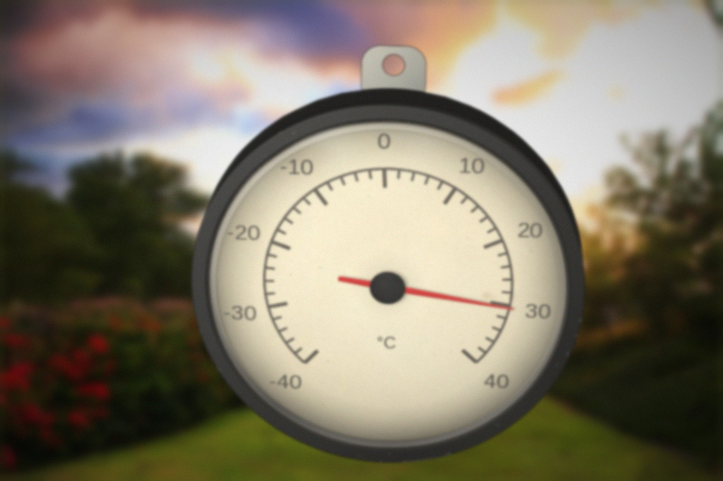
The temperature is 30 °C
